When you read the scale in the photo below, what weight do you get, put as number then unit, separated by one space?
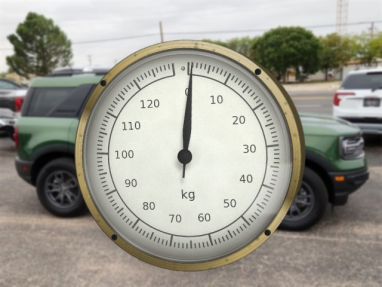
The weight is 1 kg
